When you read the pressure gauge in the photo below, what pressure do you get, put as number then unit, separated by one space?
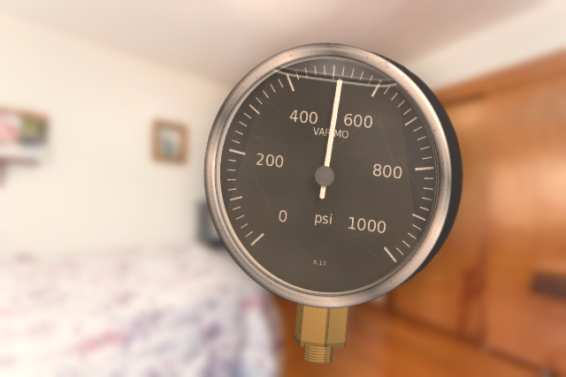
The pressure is 520 psi
